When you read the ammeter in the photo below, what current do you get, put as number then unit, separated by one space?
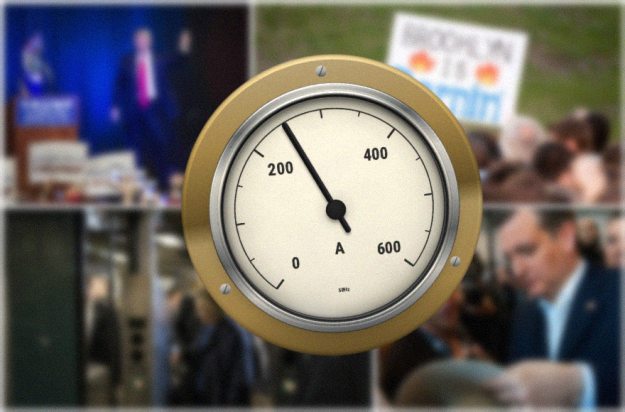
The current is 250 A
